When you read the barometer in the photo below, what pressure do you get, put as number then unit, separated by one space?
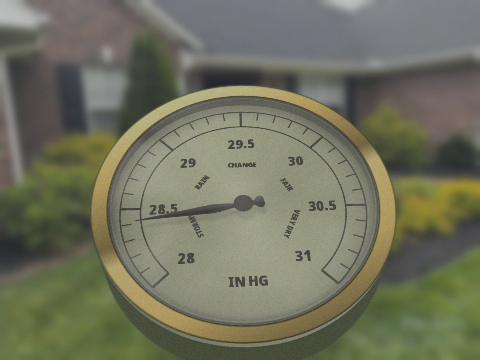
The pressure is 28.4 inHg
